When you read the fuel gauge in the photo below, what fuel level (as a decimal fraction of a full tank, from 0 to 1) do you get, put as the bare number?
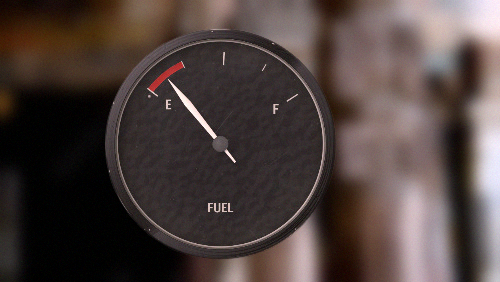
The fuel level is 0.125
